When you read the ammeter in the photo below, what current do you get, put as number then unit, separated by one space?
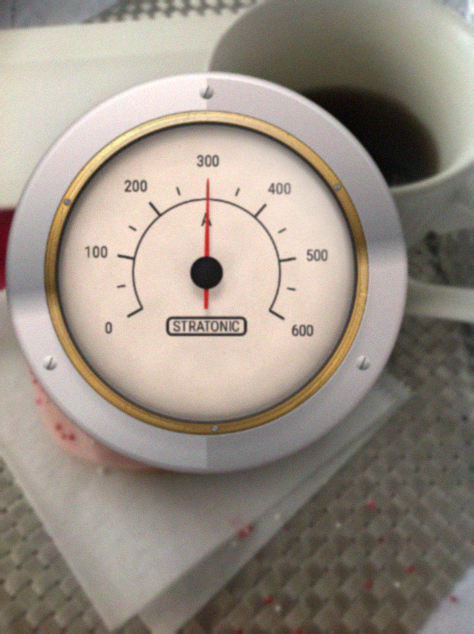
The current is 300 A
